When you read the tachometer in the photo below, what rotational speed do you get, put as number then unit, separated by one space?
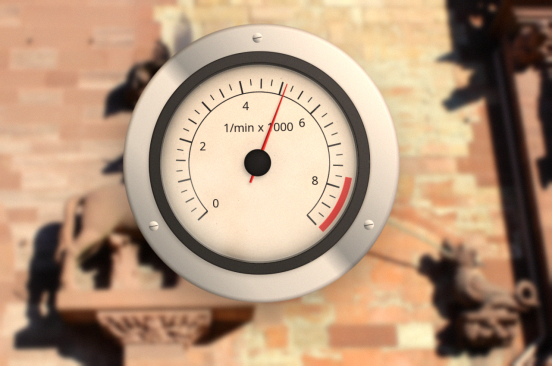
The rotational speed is 5125 rpm
